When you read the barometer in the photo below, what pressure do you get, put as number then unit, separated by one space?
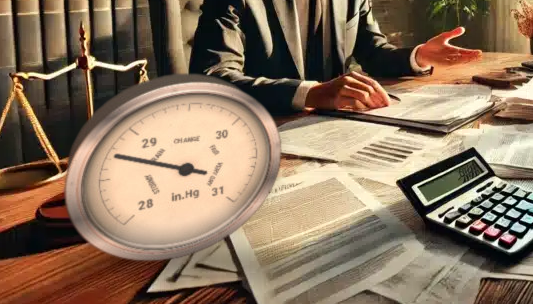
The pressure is 28.75 inHg
